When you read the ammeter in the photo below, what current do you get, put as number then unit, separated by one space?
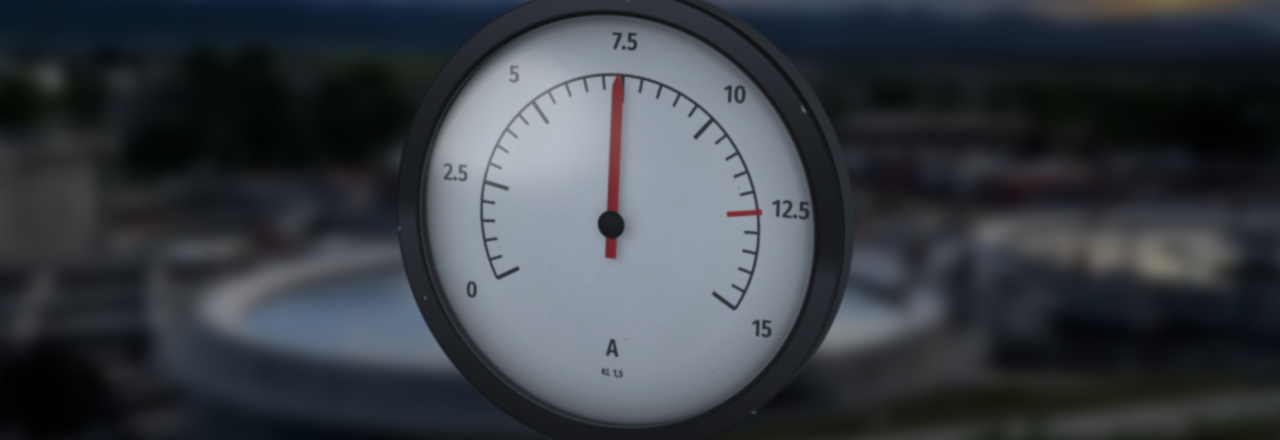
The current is 7.5 A
